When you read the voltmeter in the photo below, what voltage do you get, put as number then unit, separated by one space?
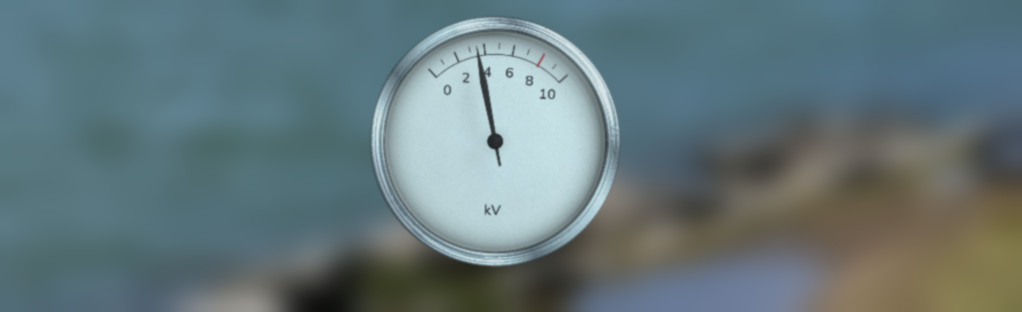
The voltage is 3.5 kV
